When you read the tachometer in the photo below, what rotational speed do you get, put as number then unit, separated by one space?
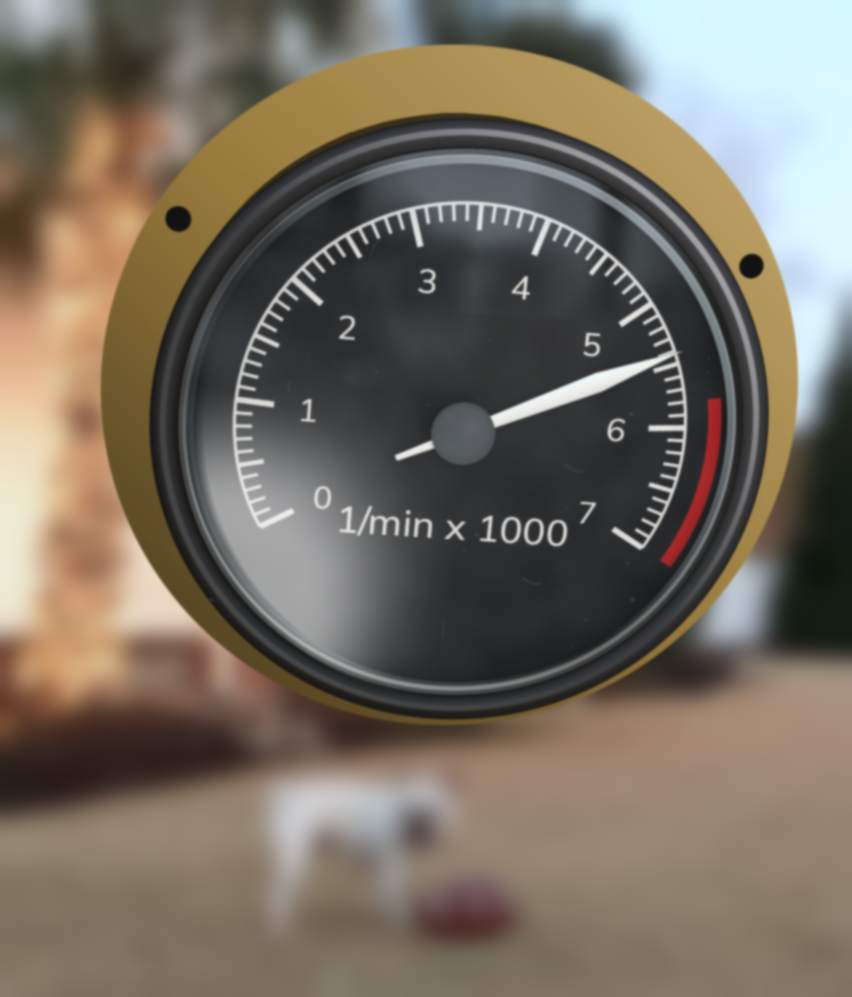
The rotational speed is 5400 rpm
